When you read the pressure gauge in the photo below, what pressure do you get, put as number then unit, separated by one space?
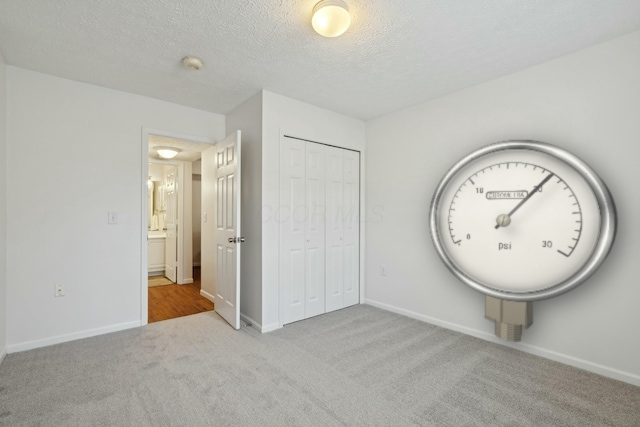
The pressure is 20 psi
